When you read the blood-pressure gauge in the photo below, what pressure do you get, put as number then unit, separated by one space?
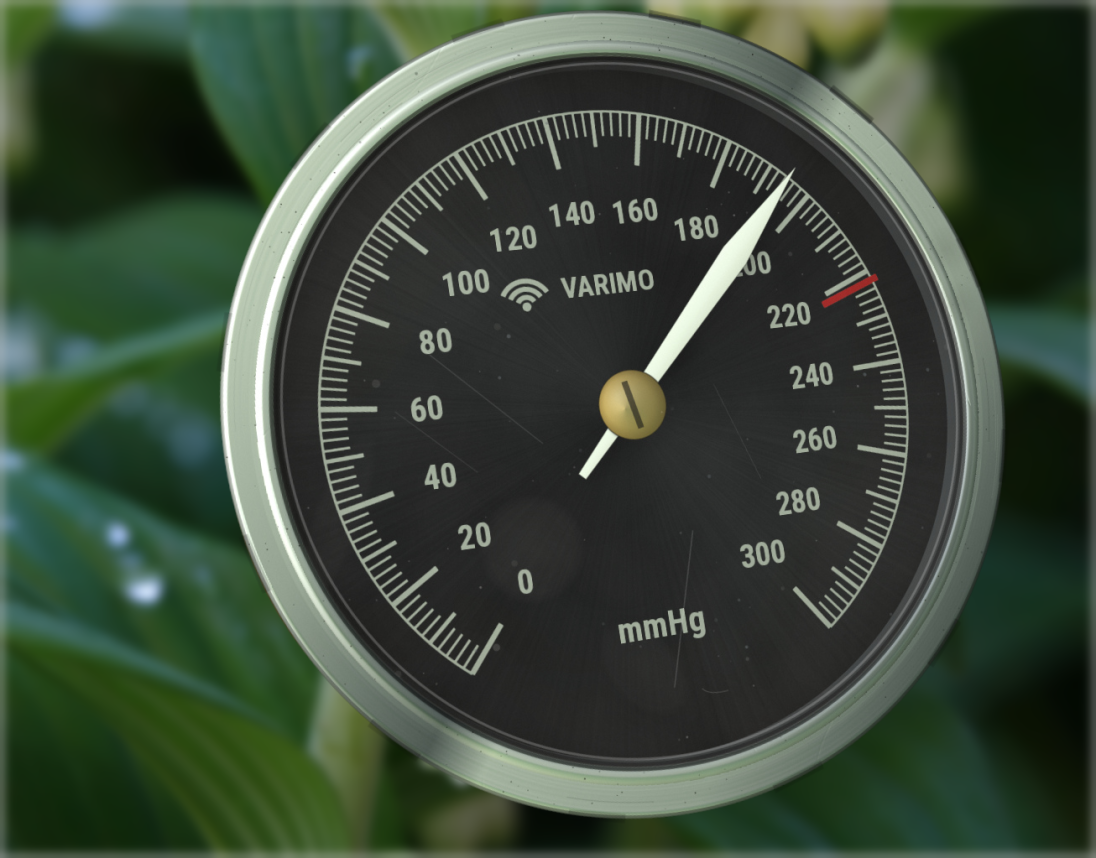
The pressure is 194 mmHg
